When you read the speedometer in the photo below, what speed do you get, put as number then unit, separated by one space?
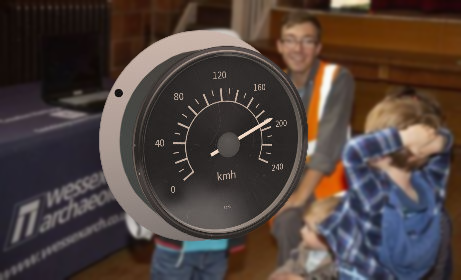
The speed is 190 km/h
